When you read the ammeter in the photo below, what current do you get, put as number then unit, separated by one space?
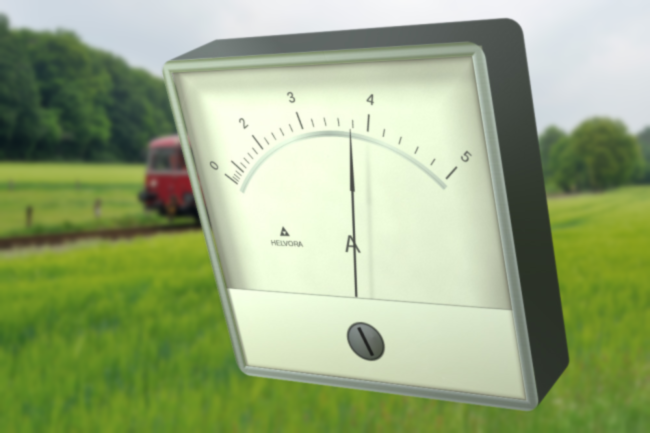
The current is 3.8 A
